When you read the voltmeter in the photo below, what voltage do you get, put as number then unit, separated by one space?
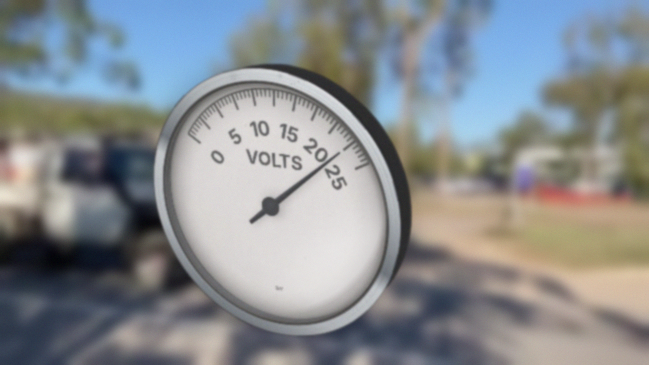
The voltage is 22.5 V
